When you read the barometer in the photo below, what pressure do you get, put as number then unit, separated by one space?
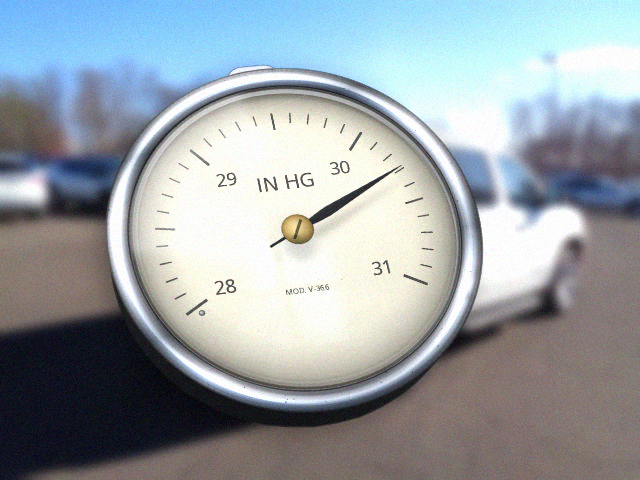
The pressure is 30.3 inHg
